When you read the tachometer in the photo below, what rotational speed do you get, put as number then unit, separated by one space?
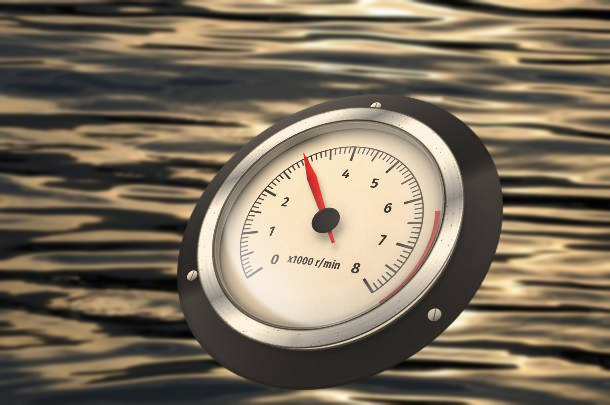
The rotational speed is 3000 rpm
